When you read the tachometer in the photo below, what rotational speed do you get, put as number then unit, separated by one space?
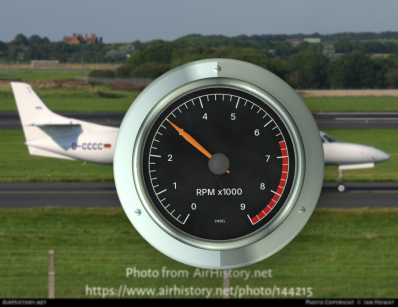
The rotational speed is 3000 rpm
